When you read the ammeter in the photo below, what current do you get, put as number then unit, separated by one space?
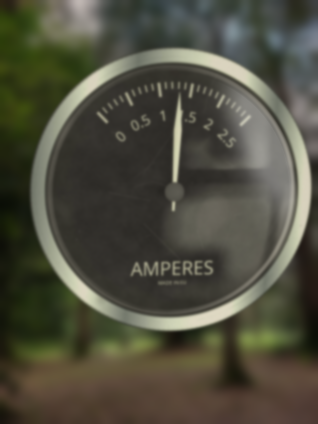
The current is 1.3 A
